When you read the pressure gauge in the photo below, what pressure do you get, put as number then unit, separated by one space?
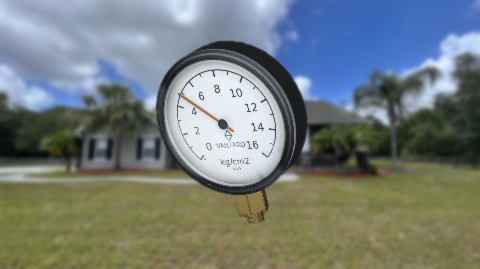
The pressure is 5 kg/cm²
